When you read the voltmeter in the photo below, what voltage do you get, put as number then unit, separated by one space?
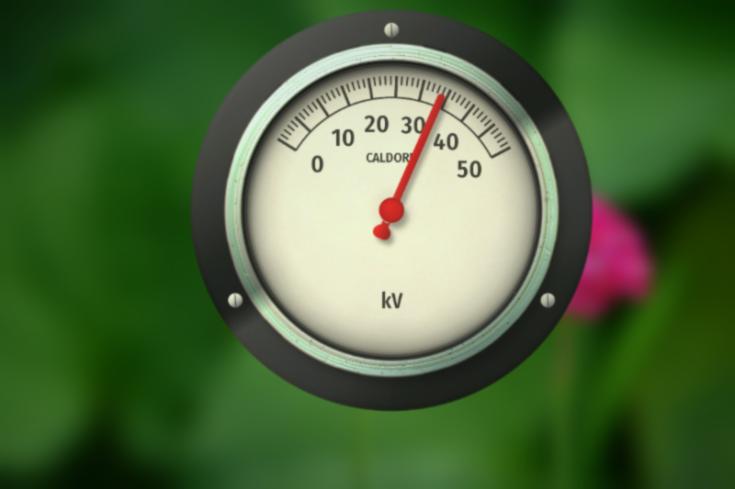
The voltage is 34 kV
